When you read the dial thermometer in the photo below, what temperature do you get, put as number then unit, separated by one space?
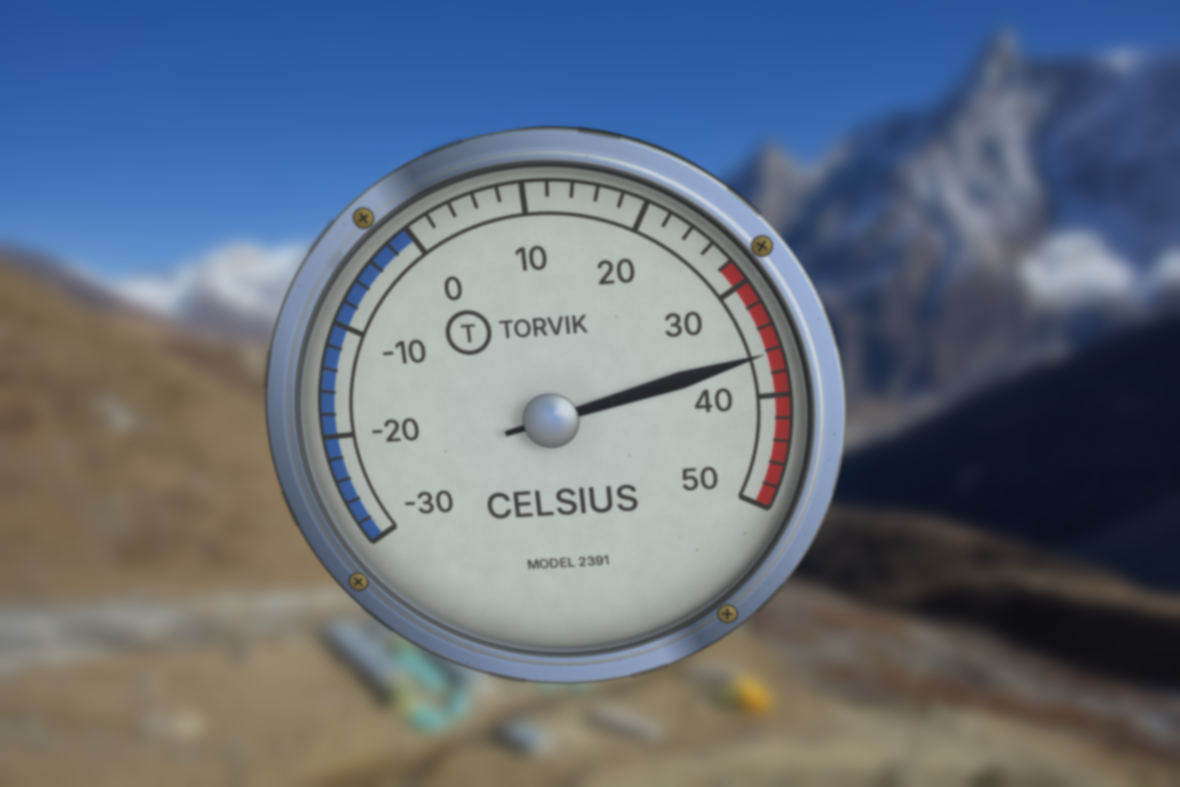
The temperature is 36 °C
